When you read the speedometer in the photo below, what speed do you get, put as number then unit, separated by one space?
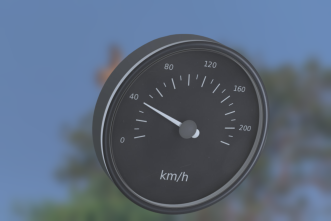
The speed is 40 km/h
